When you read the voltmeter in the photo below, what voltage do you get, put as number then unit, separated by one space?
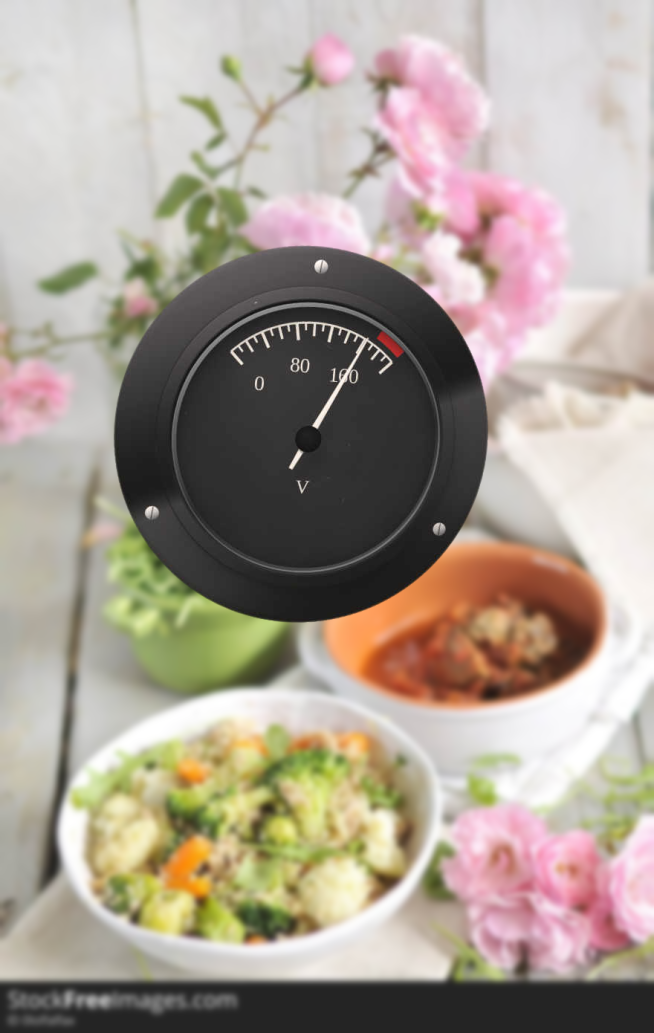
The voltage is 160 V
